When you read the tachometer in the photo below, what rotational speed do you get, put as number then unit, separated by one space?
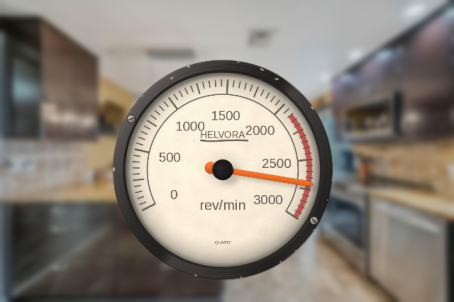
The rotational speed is 2700 rpm
